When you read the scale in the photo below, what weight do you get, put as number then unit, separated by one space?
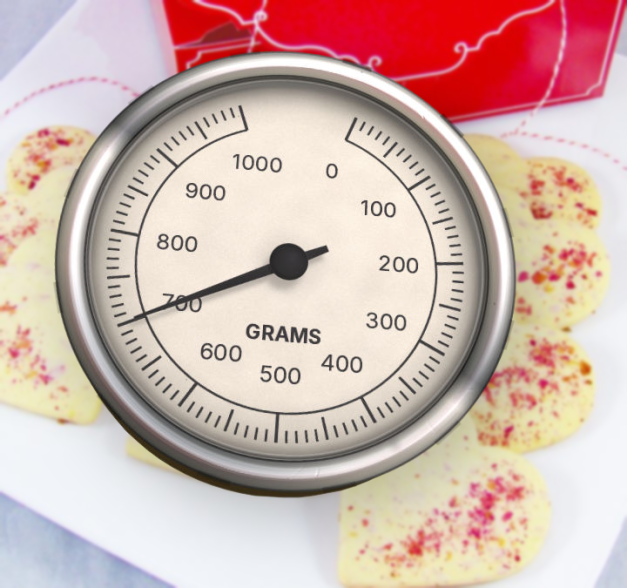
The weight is 700 g
